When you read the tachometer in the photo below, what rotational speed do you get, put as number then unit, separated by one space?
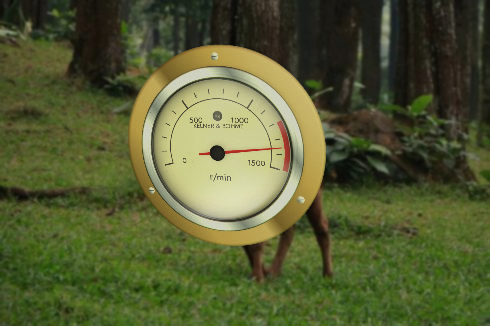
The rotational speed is 1350 rpm
